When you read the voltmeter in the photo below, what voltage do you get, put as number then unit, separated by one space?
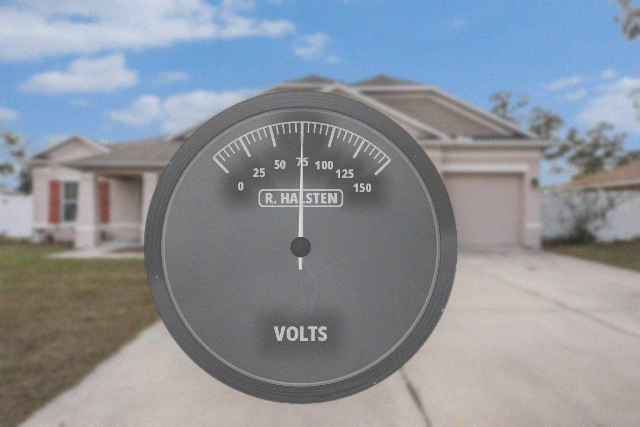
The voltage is 75 V
